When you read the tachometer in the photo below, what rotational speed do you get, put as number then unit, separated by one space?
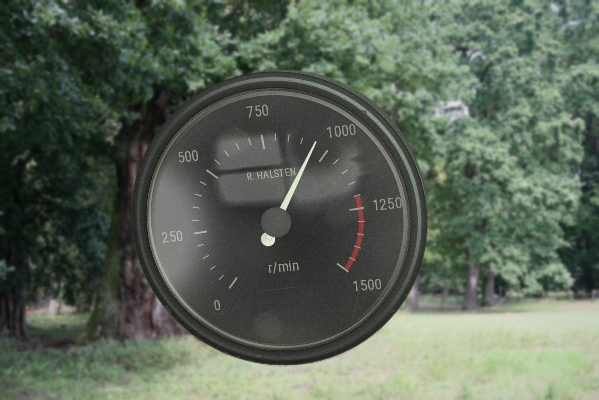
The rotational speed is 950 rpm
